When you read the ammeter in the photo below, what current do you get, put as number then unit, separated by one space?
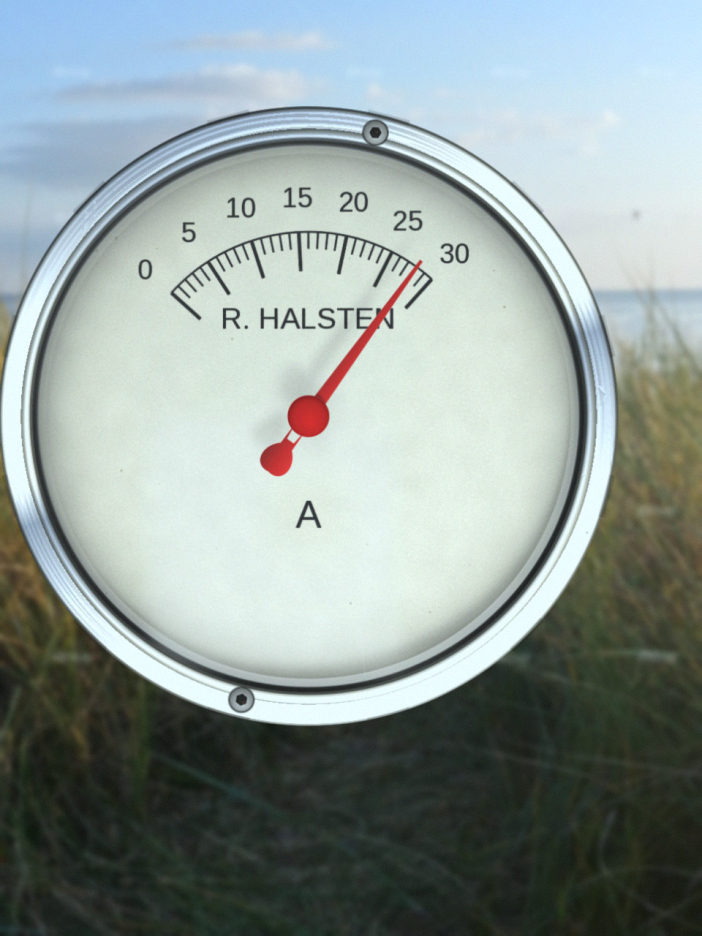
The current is 28 A
